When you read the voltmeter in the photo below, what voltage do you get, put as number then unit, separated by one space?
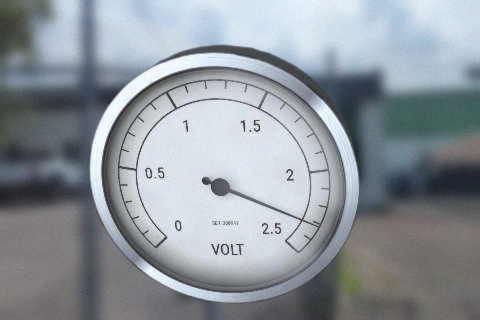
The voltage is 2.3 V
